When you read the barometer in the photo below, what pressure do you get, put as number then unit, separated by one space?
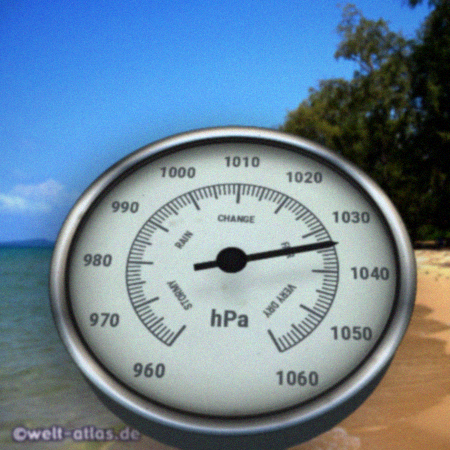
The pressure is 1035 hPa
